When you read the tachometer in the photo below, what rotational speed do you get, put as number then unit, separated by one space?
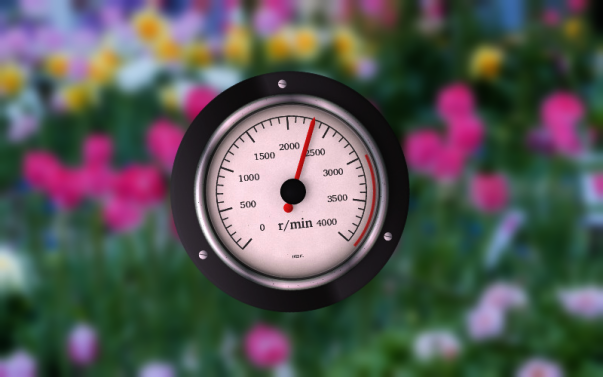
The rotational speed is 2300 rpm
